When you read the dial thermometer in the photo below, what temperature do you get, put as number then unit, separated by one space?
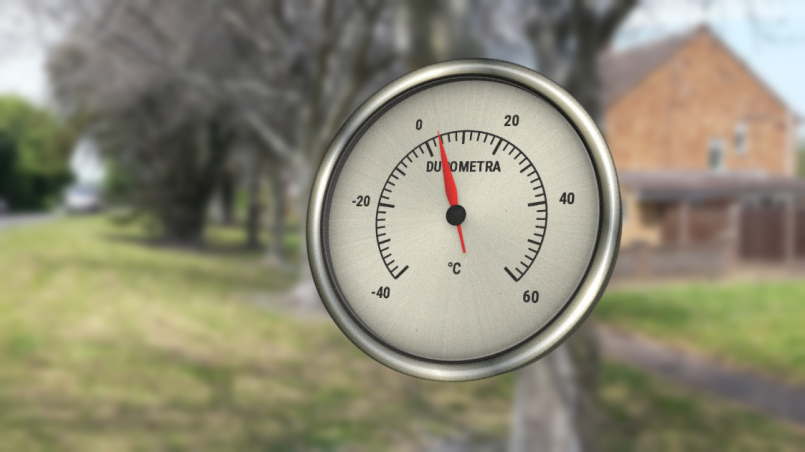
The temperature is 4 °C
